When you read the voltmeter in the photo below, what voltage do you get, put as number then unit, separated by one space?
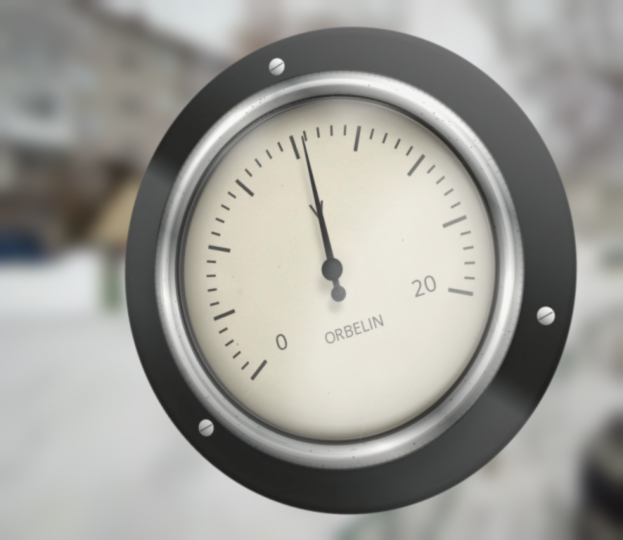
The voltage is 10.5 V
